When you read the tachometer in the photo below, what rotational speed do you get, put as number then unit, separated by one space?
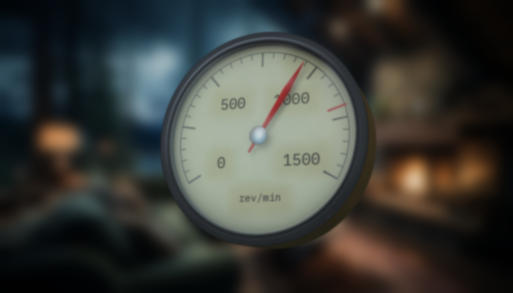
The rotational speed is 950 rpm
